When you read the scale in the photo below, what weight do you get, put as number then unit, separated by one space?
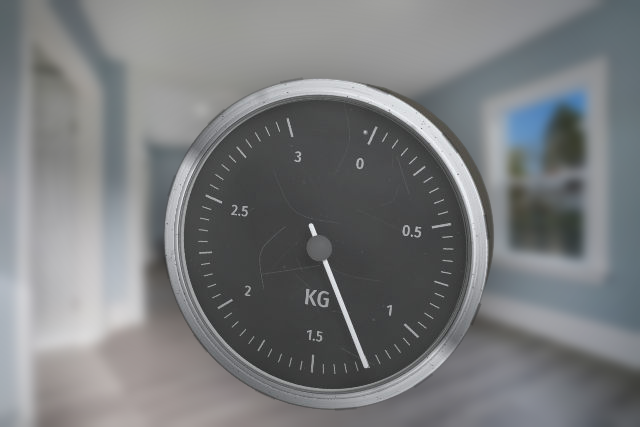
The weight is 1.25 kg
